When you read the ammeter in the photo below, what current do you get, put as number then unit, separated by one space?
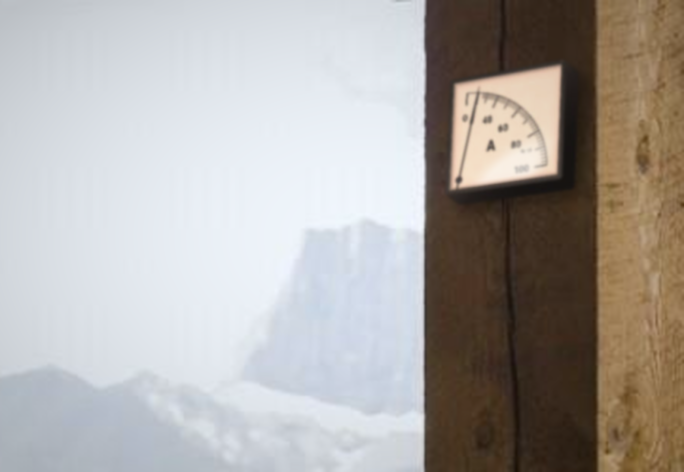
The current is 20 A
